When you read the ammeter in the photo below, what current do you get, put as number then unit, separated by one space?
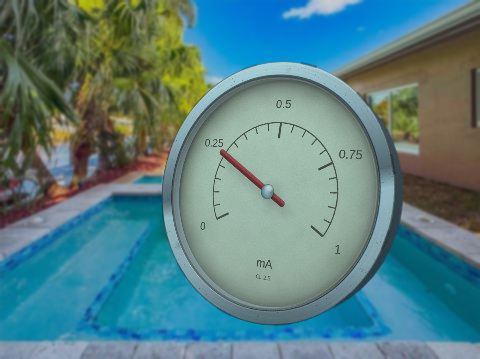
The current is 0.25 mA
